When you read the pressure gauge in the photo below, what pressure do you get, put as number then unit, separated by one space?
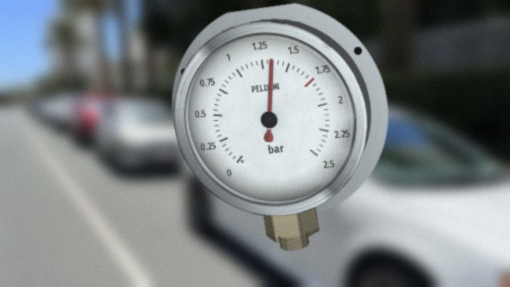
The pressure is 1.35 bar
